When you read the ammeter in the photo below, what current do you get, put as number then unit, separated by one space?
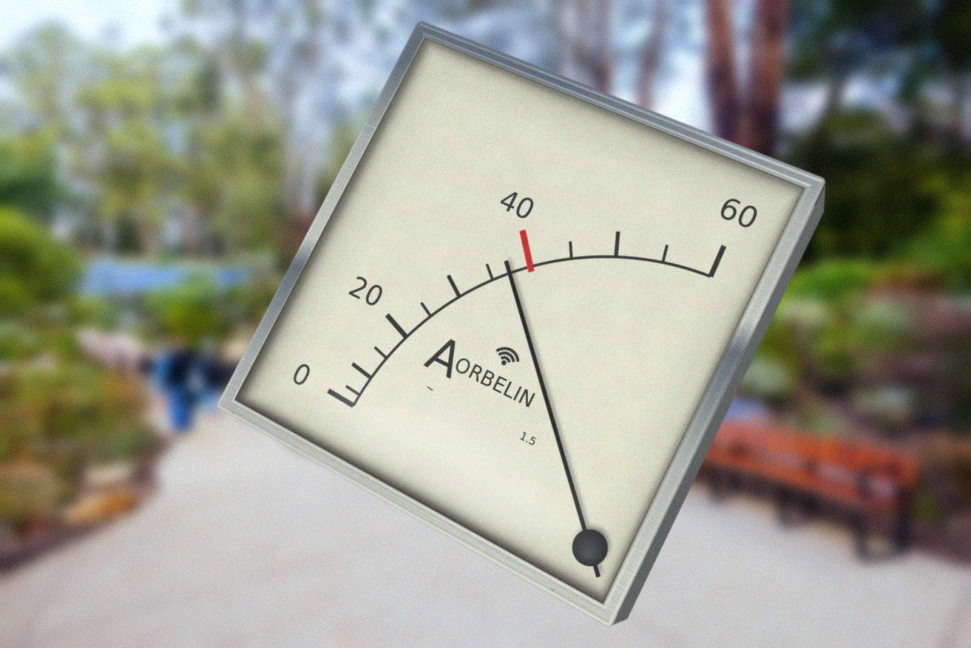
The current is 37.5 A
